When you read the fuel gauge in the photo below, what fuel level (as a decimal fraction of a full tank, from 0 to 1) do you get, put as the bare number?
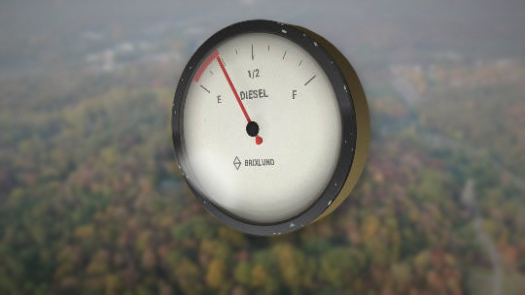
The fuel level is 0.25
